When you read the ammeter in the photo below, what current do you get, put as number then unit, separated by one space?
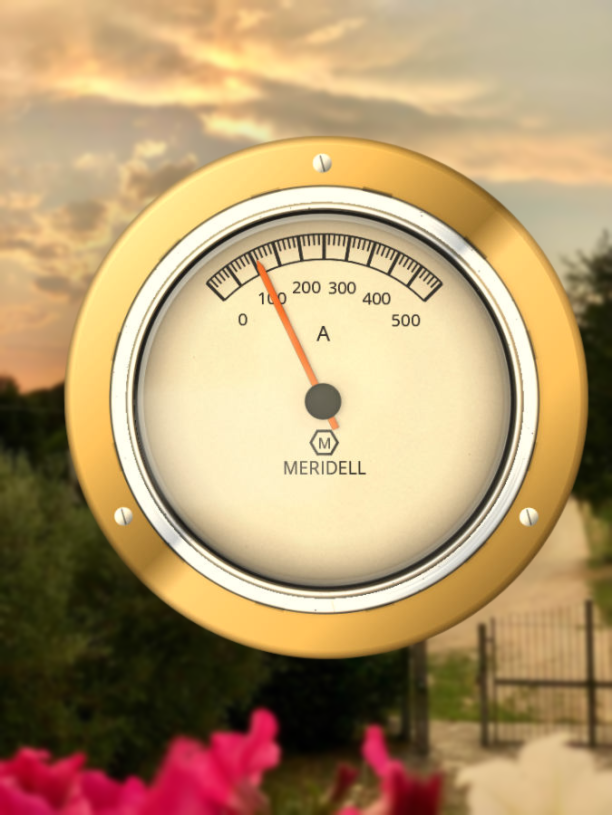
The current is 110 A
